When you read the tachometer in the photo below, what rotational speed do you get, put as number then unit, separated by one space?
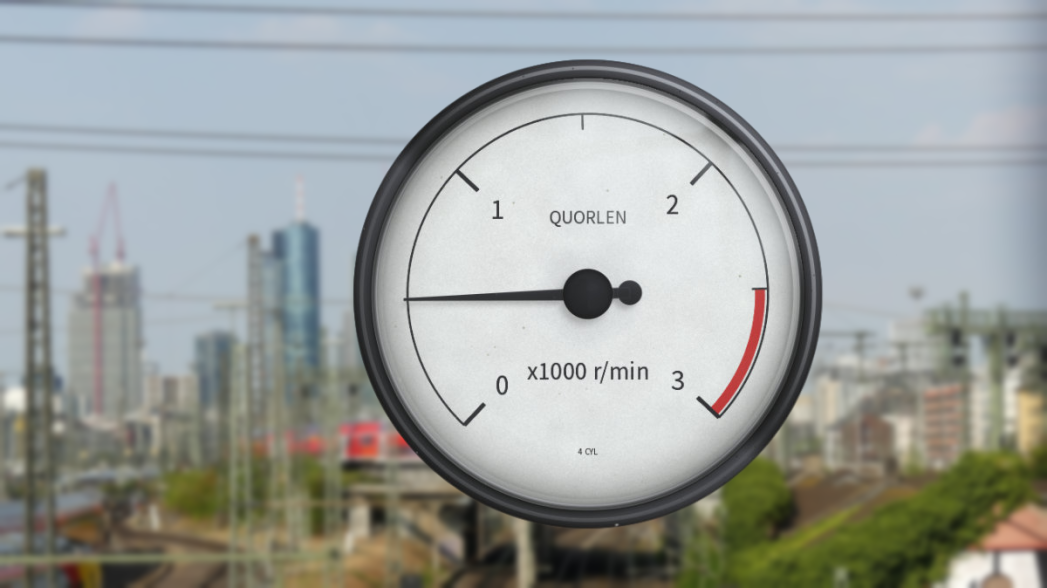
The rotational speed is 500 rpm
